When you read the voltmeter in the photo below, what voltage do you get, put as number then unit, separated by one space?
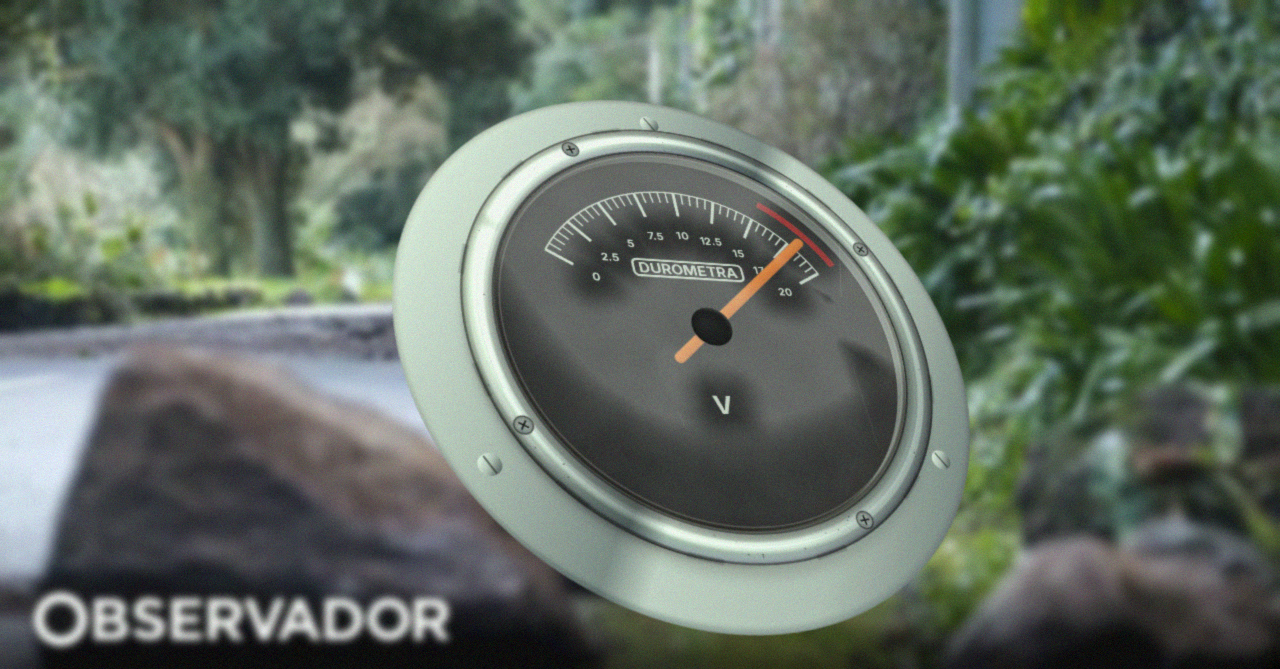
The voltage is 18 V
